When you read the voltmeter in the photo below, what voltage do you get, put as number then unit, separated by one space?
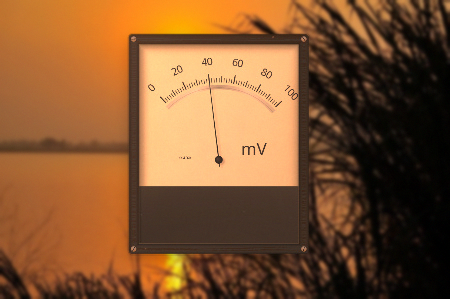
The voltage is 40 mV
